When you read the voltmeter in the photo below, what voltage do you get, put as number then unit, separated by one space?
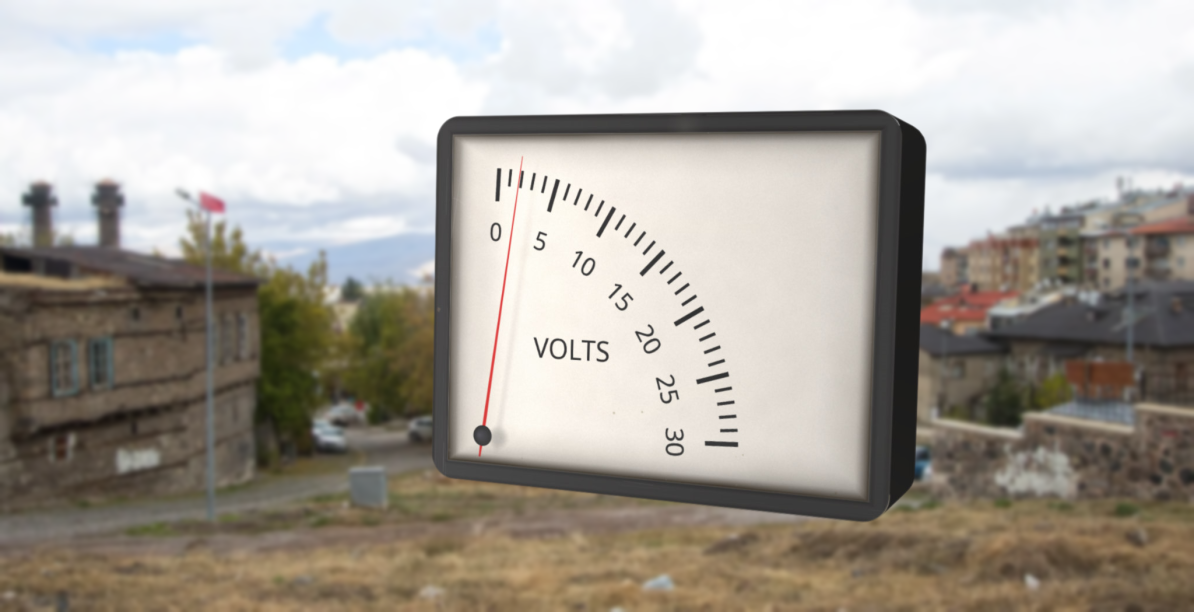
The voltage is 2 V
